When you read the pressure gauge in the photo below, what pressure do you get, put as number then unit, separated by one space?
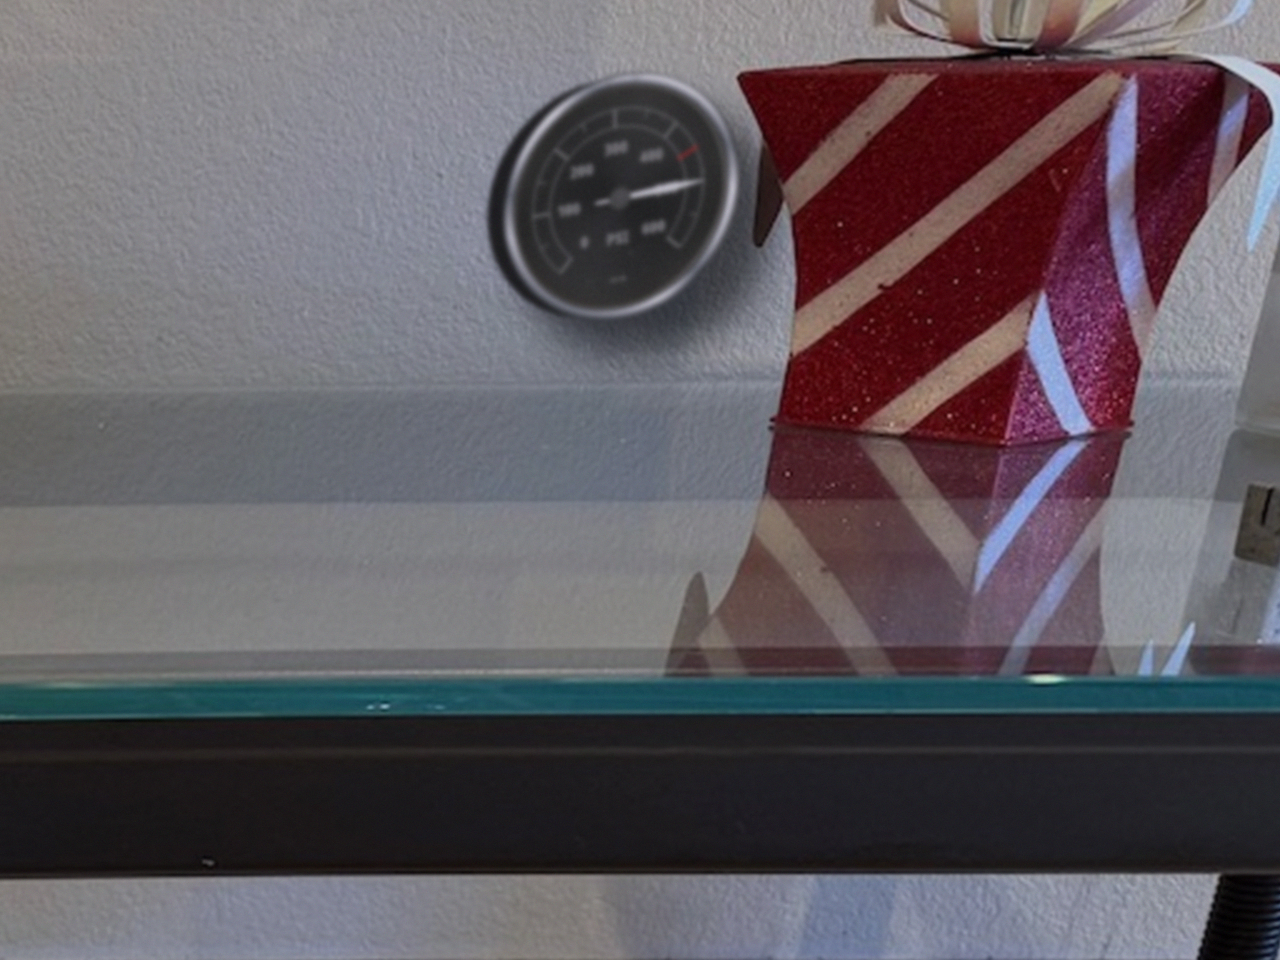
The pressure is 500 psi
